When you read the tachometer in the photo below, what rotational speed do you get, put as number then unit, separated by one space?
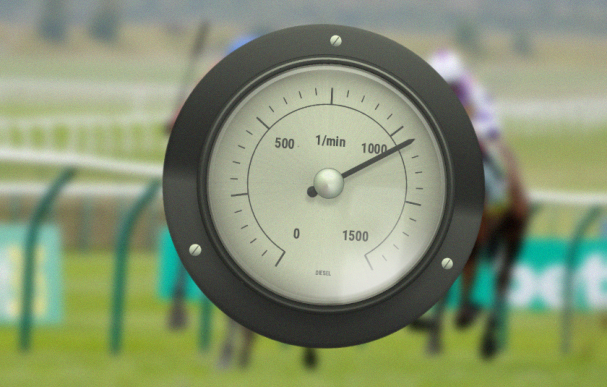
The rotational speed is 1050 rpm
